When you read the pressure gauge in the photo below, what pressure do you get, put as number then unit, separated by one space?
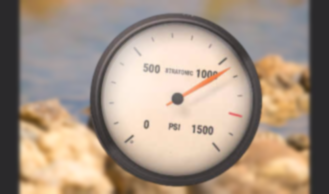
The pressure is 1050 psi
